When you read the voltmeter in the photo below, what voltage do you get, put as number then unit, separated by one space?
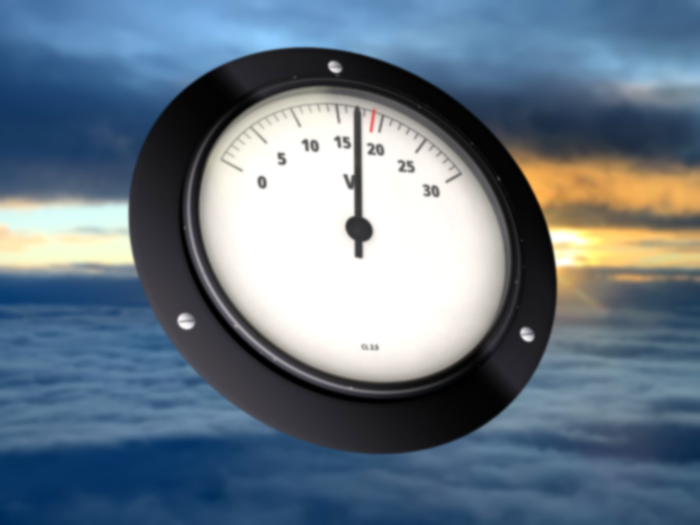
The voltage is 17 V
